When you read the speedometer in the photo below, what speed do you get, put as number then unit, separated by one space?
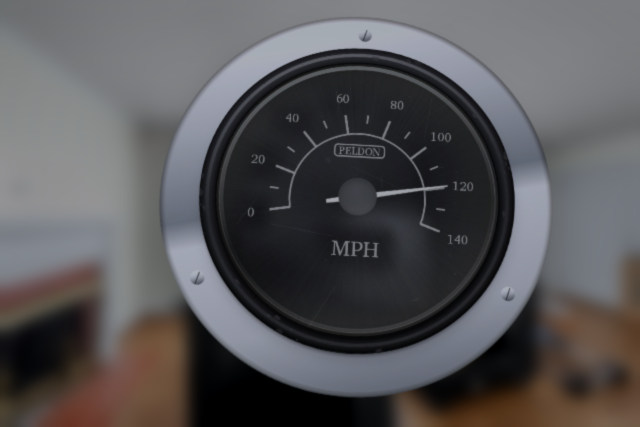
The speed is 120 mph
